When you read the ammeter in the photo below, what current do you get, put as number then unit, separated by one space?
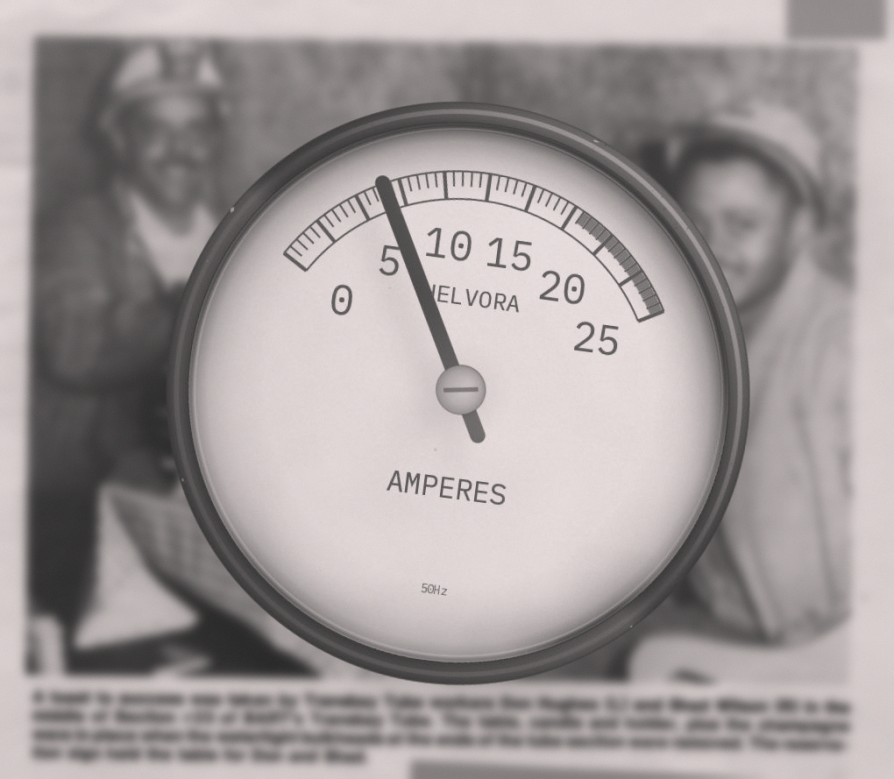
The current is 6.5 A
